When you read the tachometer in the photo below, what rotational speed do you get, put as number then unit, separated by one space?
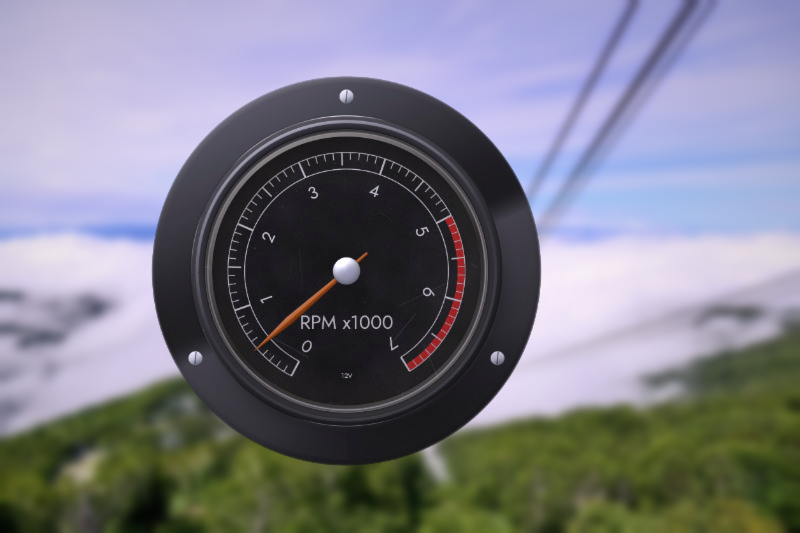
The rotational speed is 500 rpm
